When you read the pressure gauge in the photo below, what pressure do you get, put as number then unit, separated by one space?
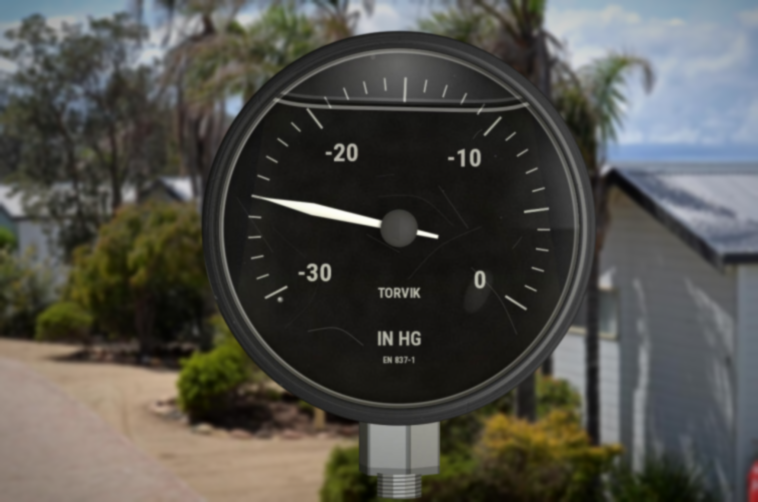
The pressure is -25 inHg
